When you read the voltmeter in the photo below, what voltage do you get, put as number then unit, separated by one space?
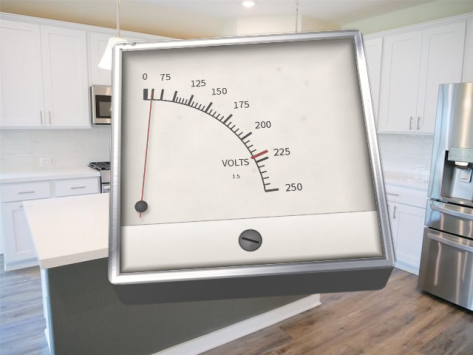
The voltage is 50 V
